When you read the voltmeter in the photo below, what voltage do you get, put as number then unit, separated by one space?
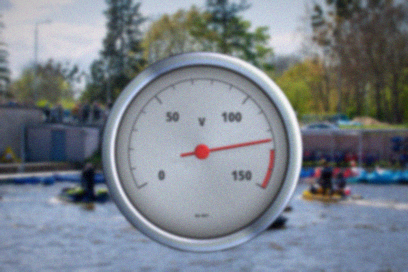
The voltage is 125 V
